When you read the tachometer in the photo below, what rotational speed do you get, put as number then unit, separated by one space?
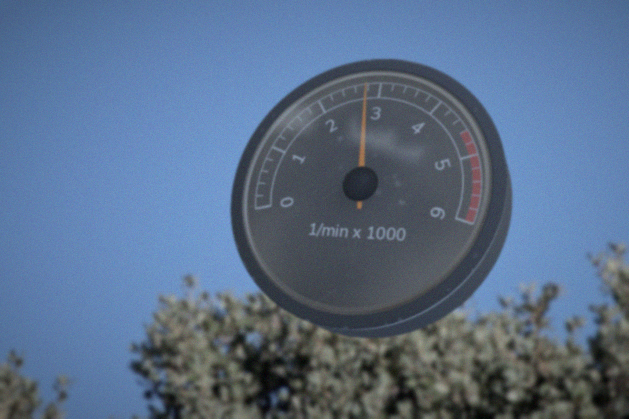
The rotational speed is 2800 rpm
